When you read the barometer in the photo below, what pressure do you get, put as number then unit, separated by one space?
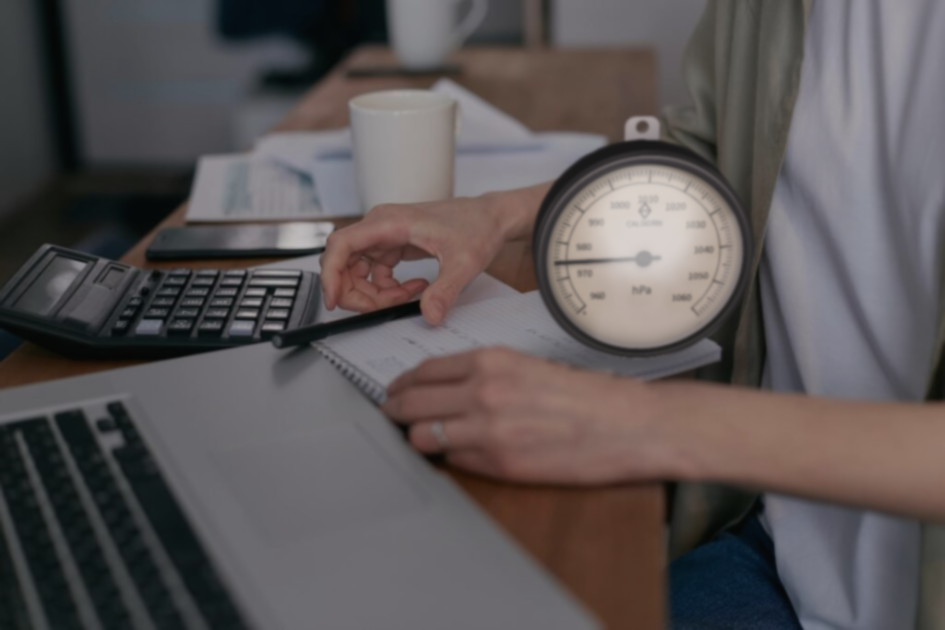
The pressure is 975 hPa
